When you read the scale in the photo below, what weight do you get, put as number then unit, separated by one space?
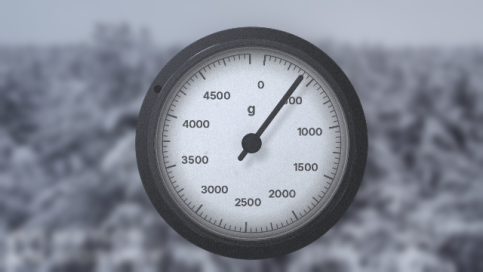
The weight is 400 g
